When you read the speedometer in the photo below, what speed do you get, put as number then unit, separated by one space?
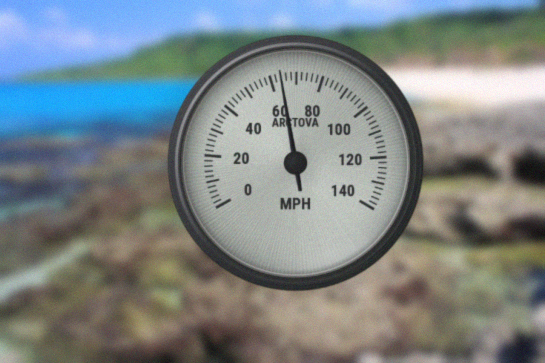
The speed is 64 mph
